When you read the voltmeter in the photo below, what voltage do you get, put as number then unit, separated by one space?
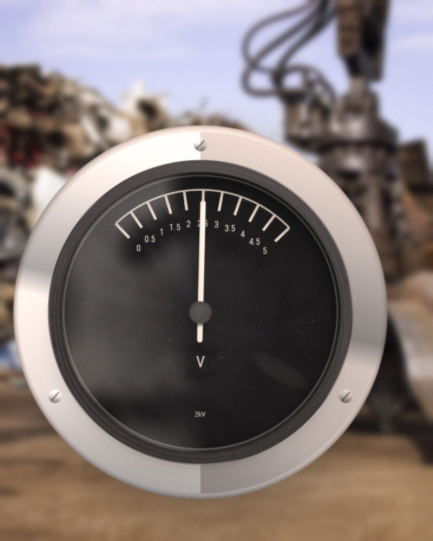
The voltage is 2.5 V
